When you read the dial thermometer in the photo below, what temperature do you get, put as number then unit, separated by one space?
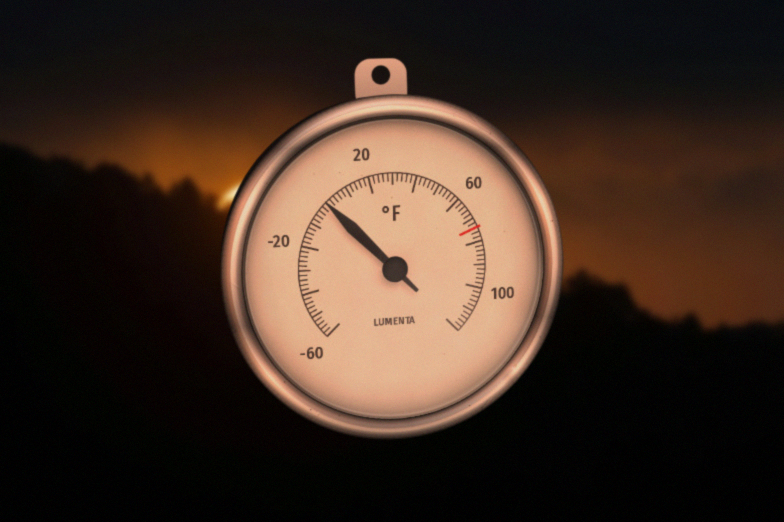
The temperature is 0 °F
